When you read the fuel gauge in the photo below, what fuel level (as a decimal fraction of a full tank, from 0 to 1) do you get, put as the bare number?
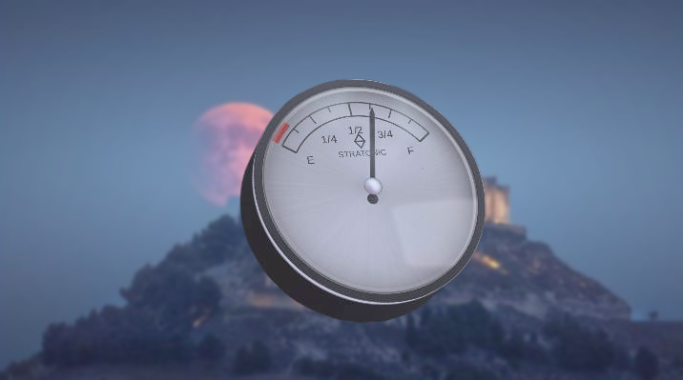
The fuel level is 0.625
